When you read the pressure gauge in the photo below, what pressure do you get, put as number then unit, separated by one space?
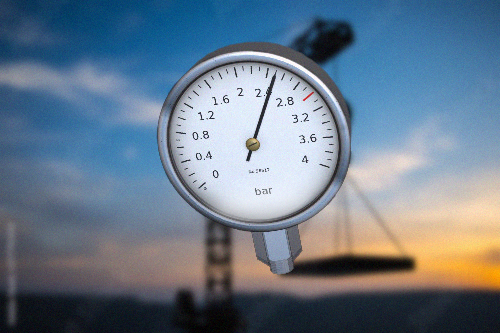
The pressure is 2.5 bar
